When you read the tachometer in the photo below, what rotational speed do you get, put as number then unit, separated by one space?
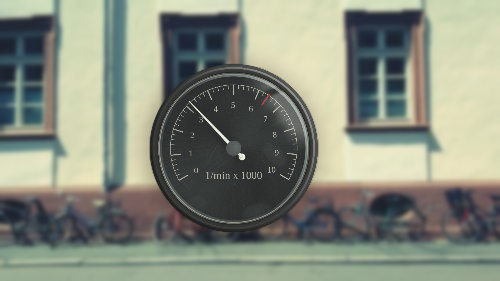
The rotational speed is 3200 rpm
